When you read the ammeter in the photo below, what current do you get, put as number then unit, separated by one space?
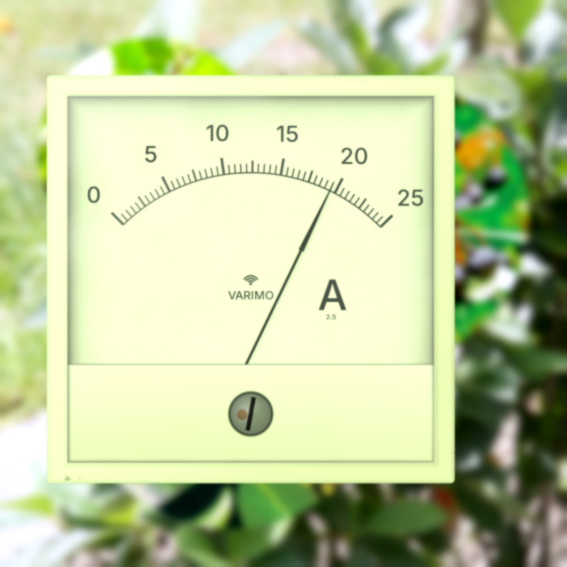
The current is 19.5 A
